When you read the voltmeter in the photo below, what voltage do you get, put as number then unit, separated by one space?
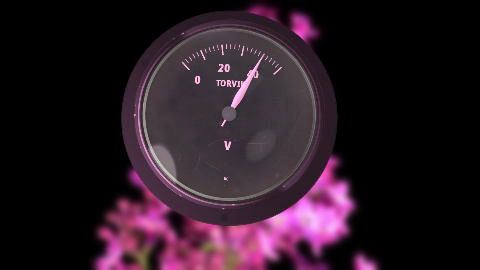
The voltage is 40 V
